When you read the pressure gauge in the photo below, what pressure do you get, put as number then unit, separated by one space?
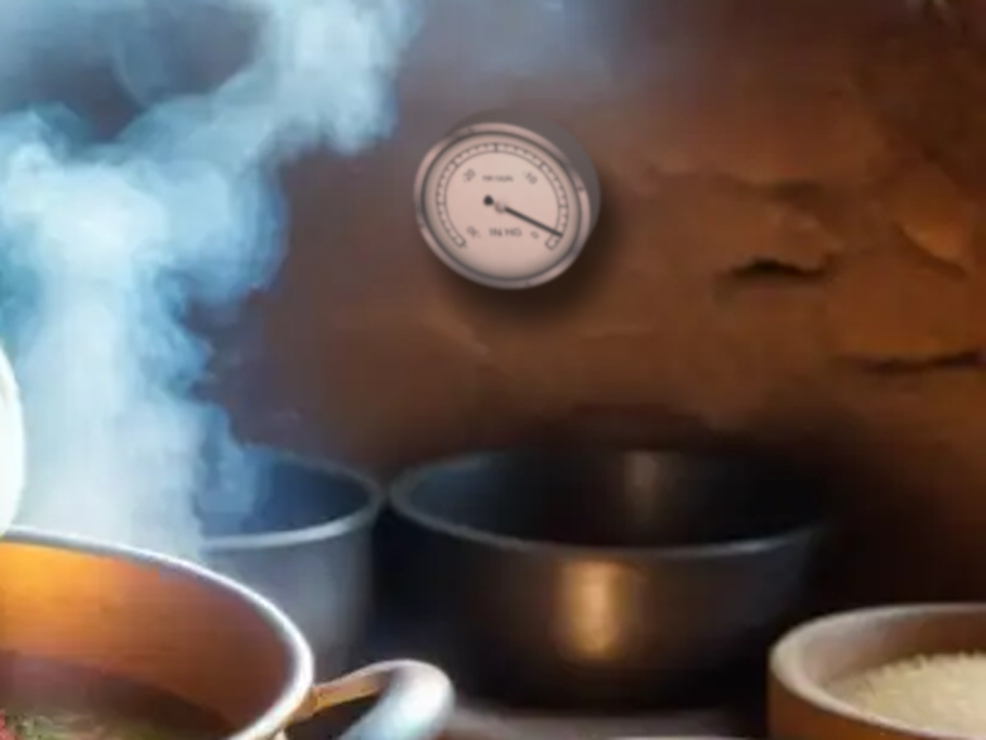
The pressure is -2 inHg
